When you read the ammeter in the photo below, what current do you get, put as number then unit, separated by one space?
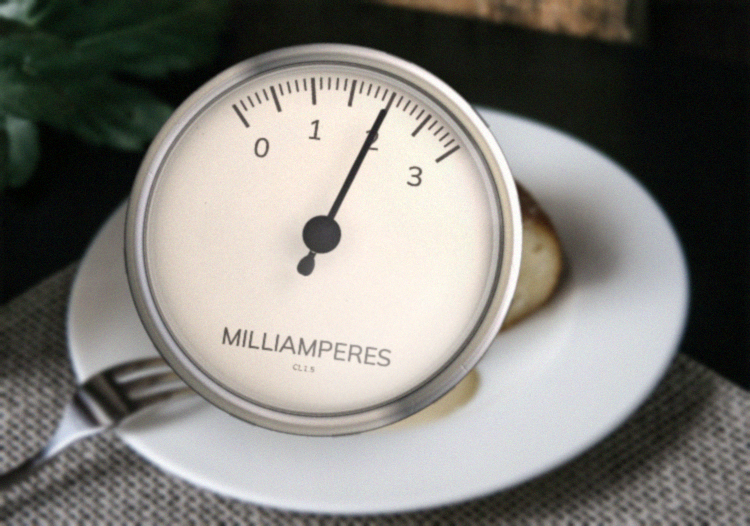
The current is 2 mA
